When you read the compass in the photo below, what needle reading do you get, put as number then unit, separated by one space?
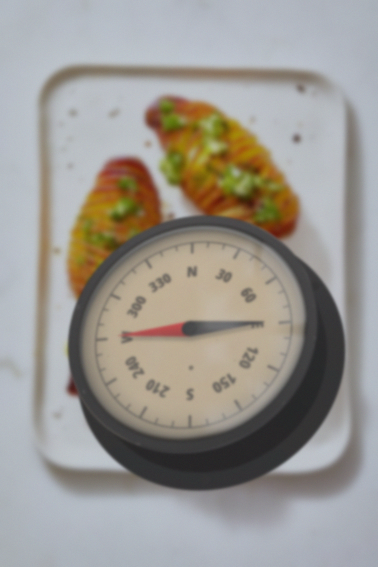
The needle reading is 270 °
